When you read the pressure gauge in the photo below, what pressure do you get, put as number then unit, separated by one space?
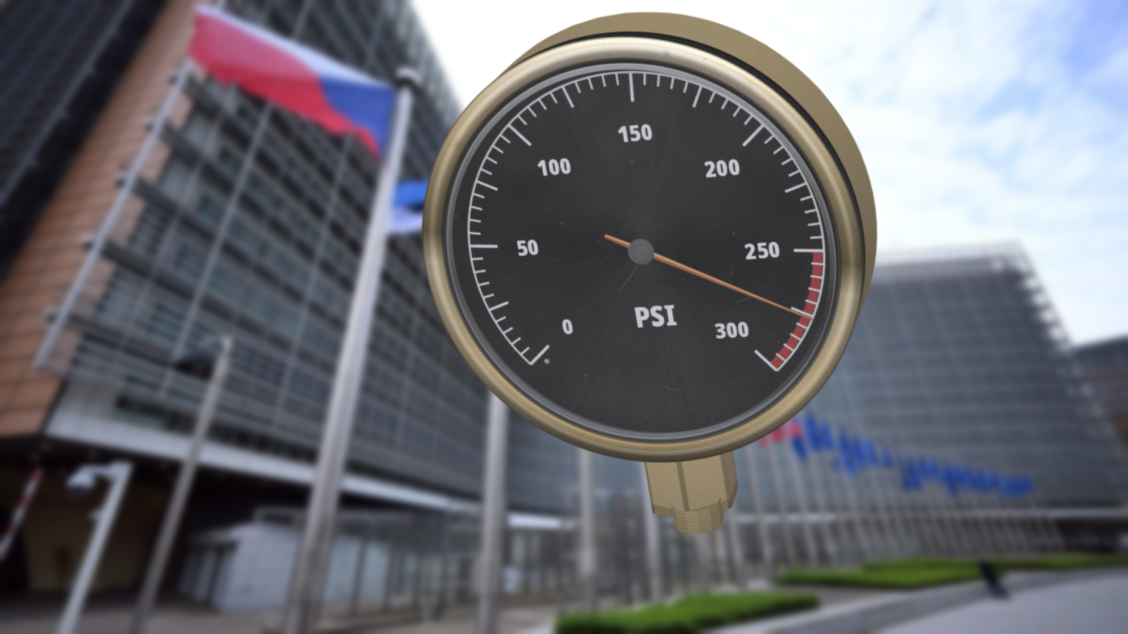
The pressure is 275 psi
